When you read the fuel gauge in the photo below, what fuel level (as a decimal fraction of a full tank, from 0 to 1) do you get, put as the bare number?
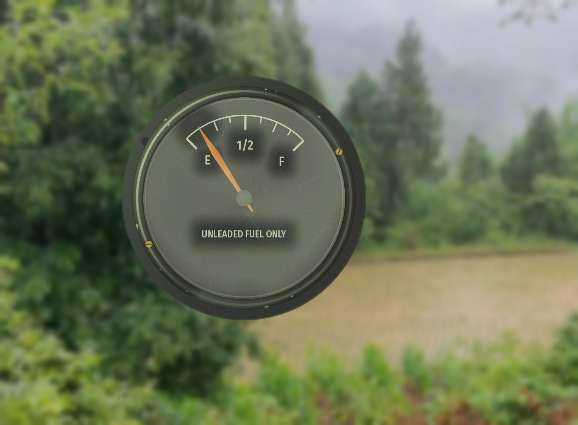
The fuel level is 0.125
